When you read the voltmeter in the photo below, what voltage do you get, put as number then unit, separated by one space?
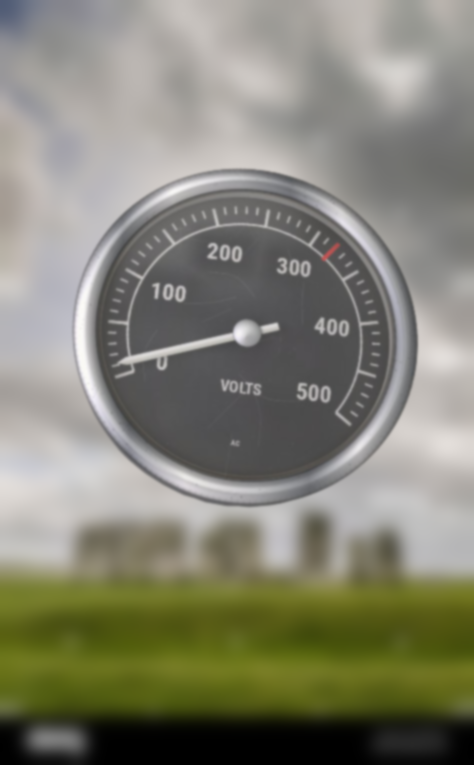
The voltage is 10 V
